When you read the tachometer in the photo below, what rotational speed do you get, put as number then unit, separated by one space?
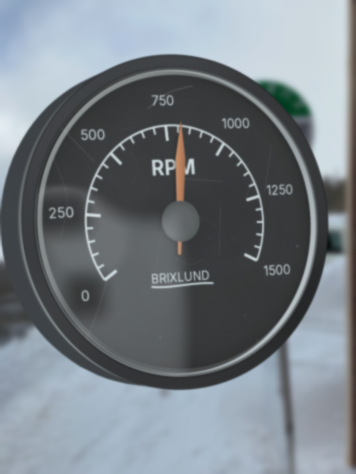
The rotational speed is 800 rpm
